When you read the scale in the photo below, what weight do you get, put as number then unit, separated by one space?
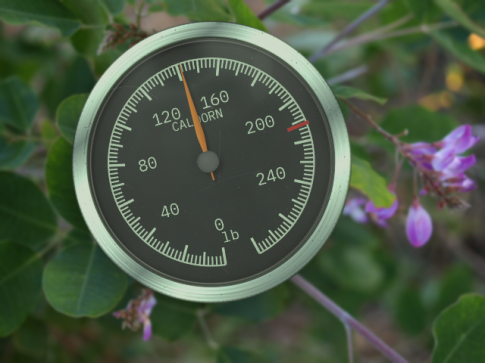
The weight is 142 lb
